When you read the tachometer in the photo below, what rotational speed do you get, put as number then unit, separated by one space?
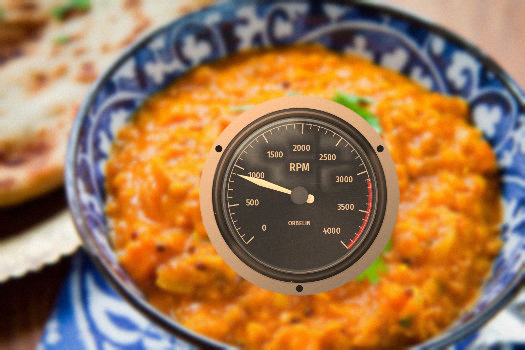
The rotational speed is 900 rpm
